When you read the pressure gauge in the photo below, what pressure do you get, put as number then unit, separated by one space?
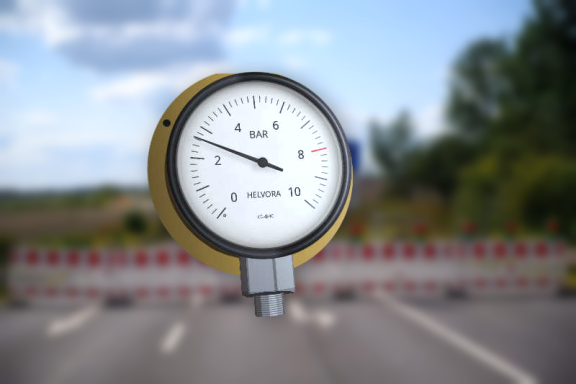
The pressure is 2.6 bar
